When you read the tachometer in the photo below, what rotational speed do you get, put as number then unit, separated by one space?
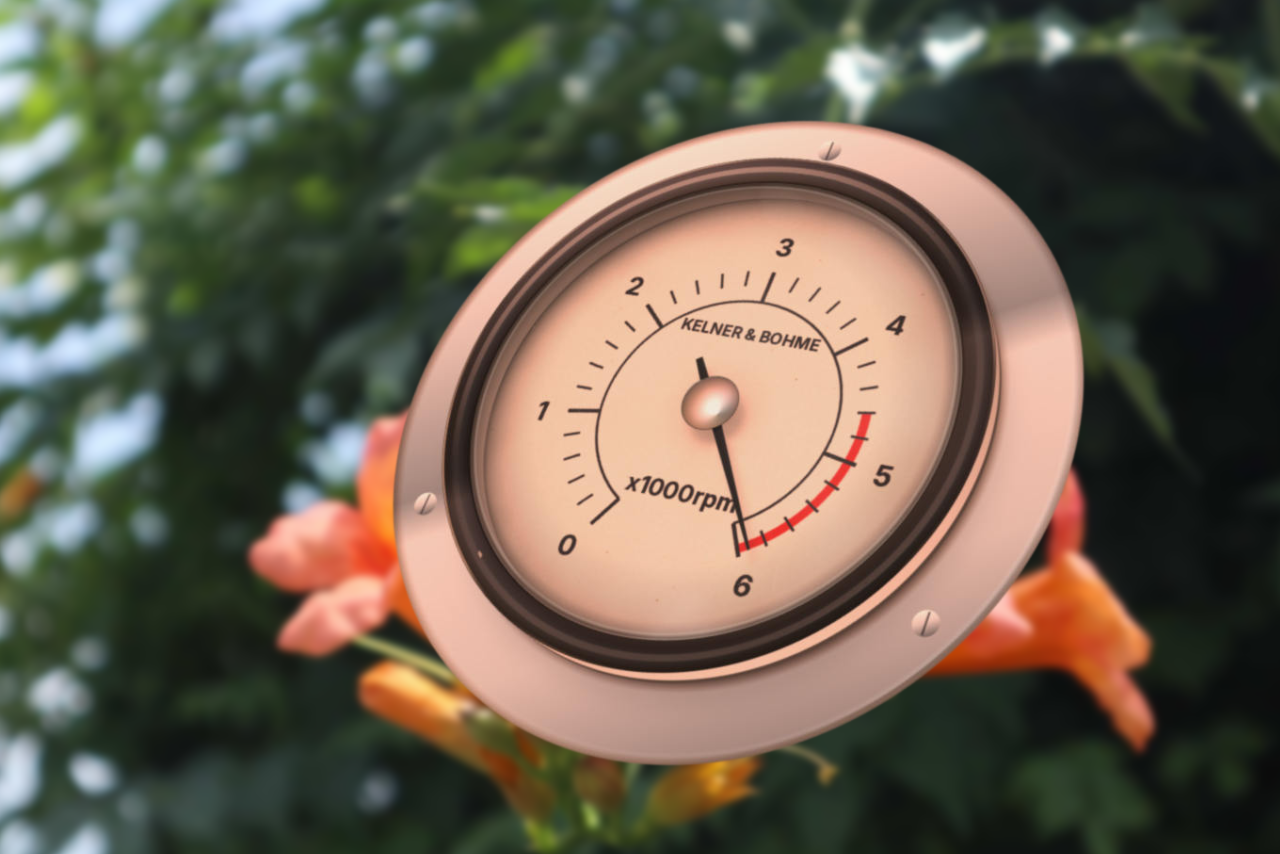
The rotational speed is 5900 rpm
